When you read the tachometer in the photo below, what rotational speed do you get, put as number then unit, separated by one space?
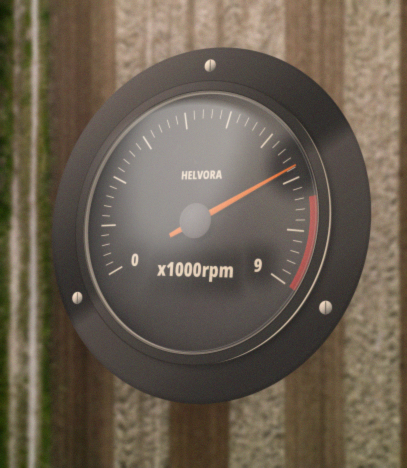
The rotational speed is 6800 rpm
